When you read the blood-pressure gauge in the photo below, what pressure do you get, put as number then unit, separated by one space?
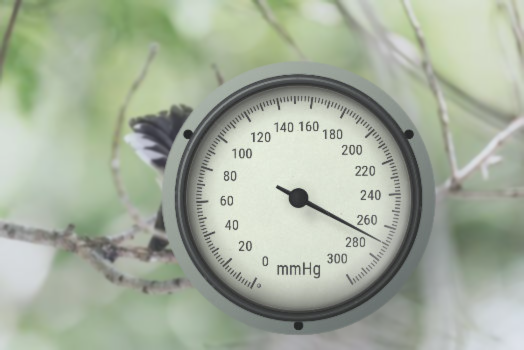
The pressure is 270 mmHg
